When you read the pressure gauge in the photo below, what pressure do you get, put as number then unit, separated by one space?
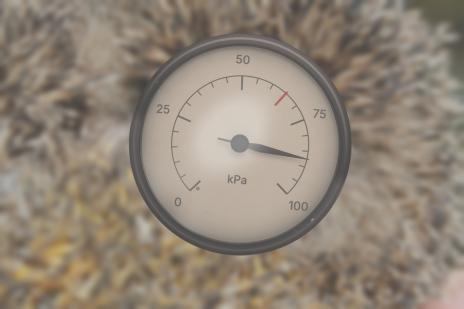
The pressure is 87.5 kPa
